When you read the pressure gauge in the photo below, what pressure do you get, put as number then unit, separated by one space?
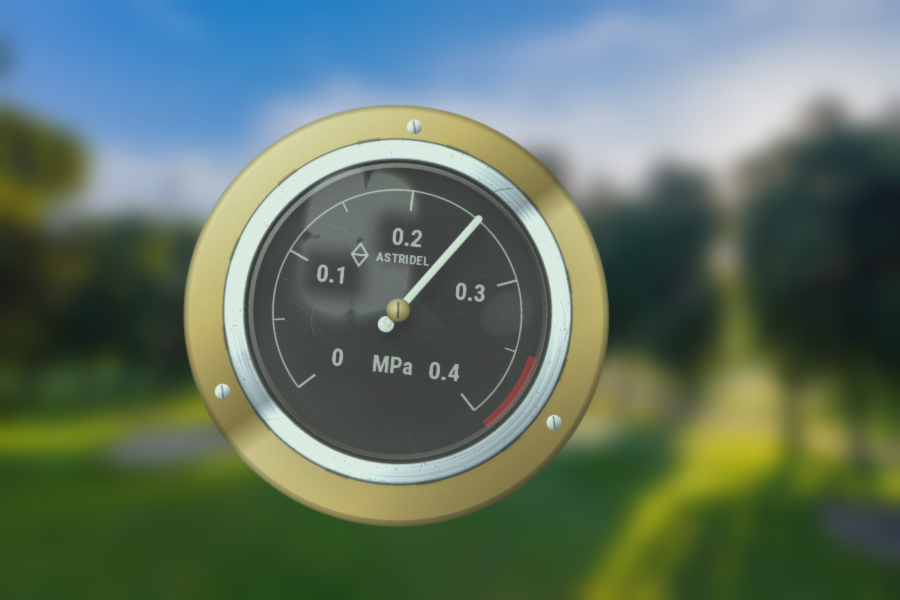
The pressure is 0.25 MPa
